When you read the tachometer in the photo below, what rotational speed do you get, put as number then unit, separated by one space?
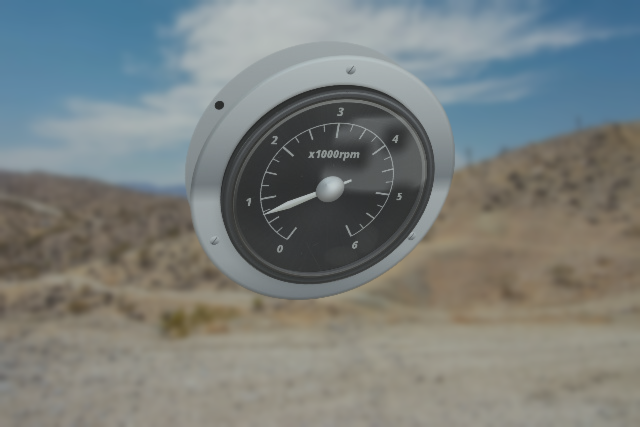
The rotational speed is 750 rpm
